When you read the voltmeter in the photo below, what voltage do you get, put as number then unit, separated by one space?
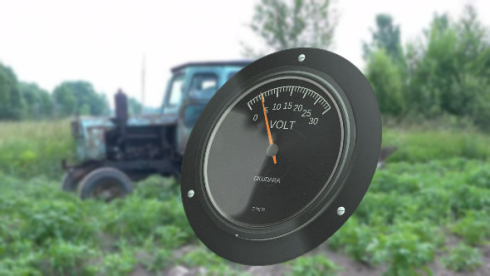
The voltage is 5 V
